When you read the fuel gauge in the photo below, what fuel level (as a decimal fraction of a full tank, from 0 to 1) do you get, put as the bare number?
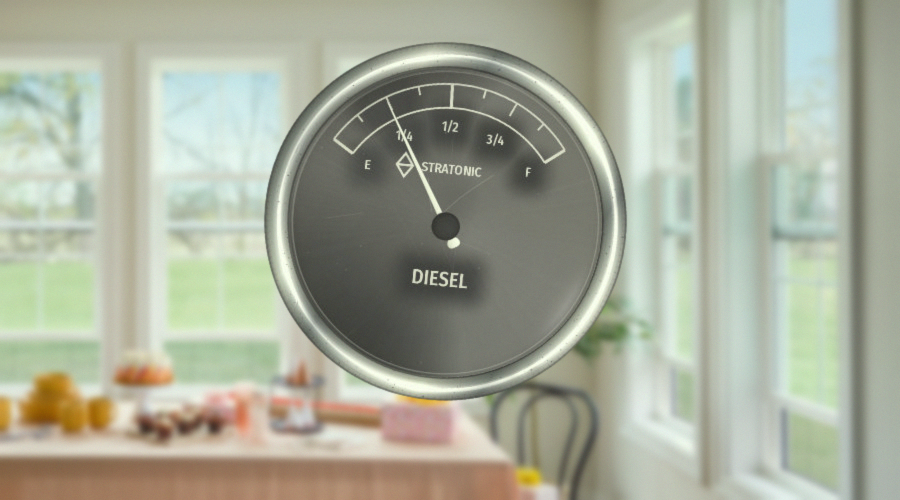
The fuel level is 0.25
